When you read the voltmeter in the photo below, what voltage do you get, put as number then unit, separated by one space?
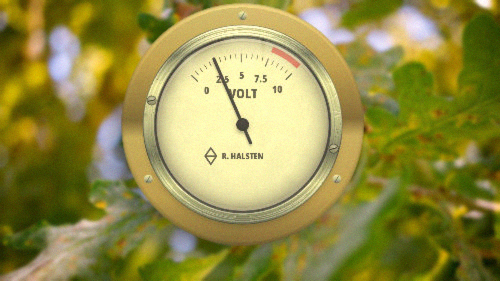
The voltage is 2.5 V
